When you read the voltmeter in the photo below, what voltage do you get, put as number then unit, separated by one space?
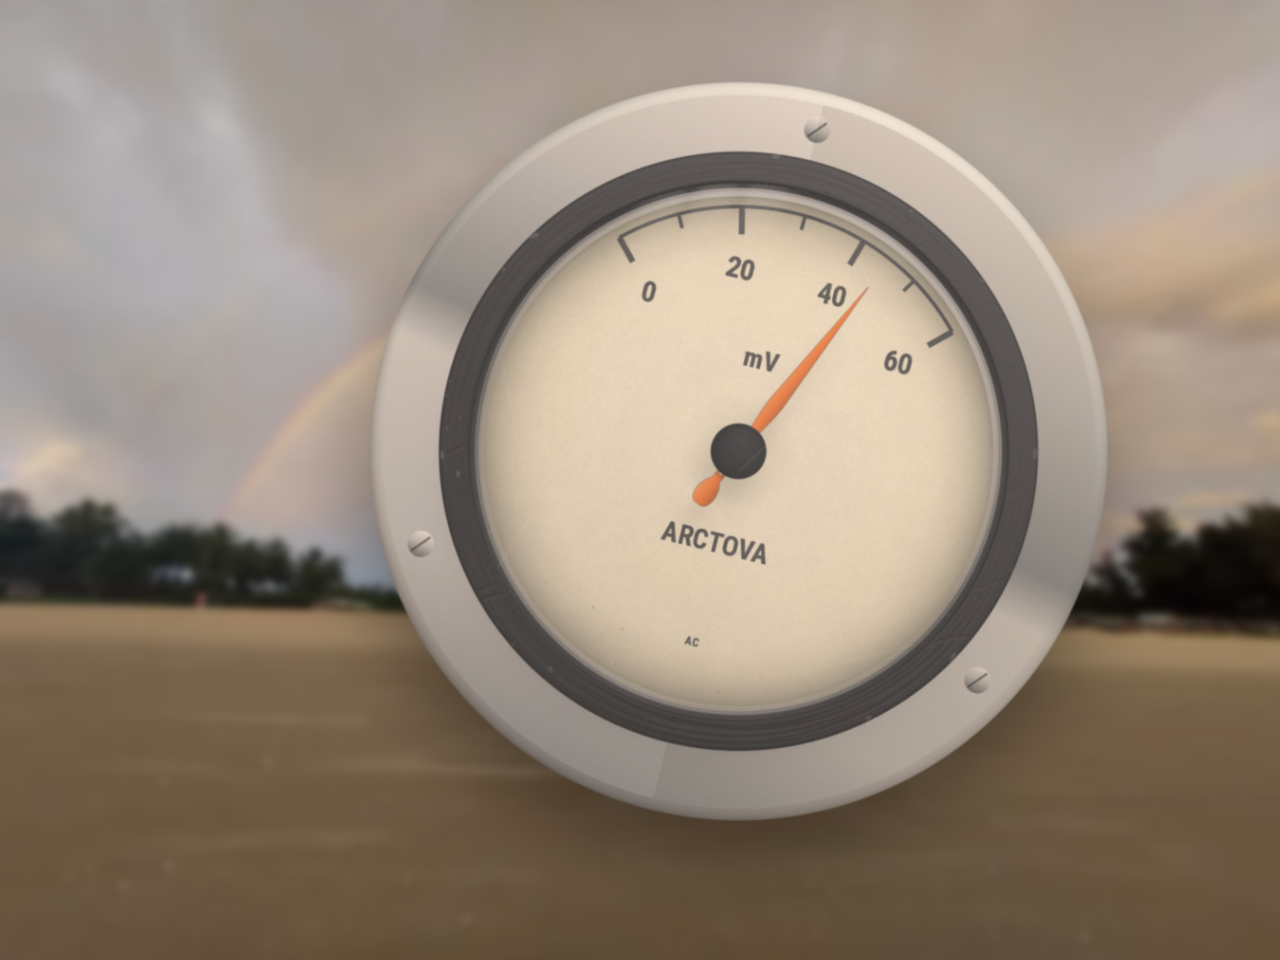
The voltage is 45 mV
